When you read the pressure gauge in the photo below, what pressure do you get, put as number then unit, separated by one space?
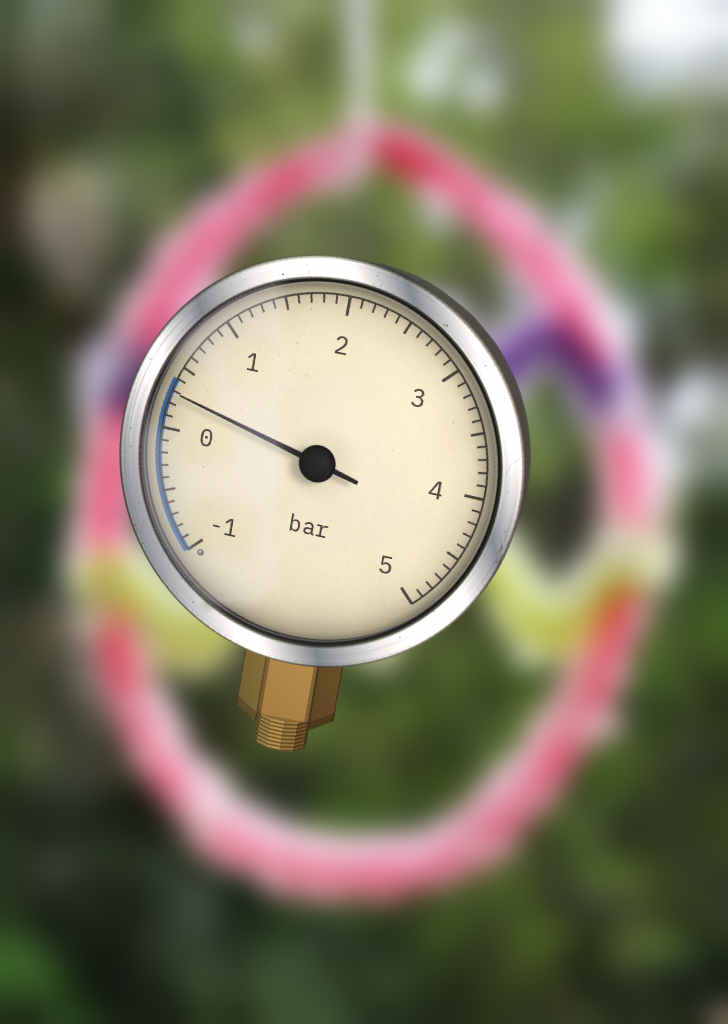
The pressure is 0.3 bar
